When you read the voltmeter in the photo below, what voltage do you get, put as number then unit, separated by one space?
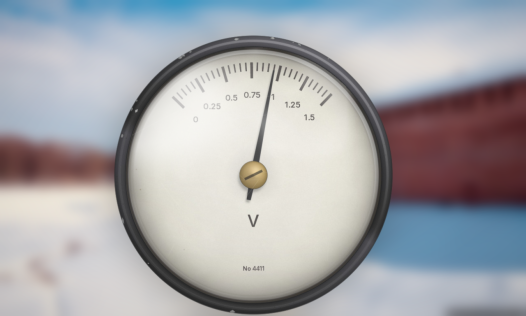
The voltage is 0.95 V
